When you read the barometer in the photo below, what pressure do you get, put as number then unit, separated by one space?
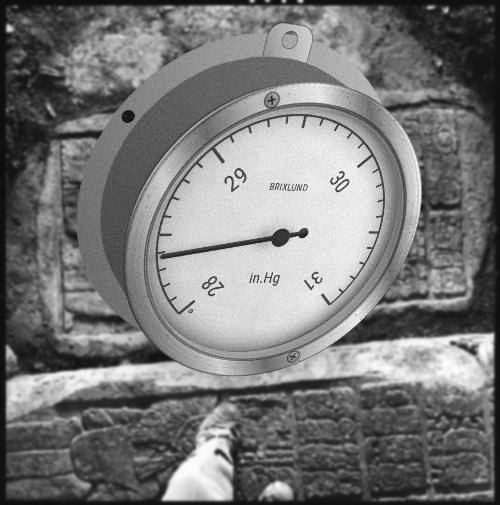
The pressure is 28.4 inHg
